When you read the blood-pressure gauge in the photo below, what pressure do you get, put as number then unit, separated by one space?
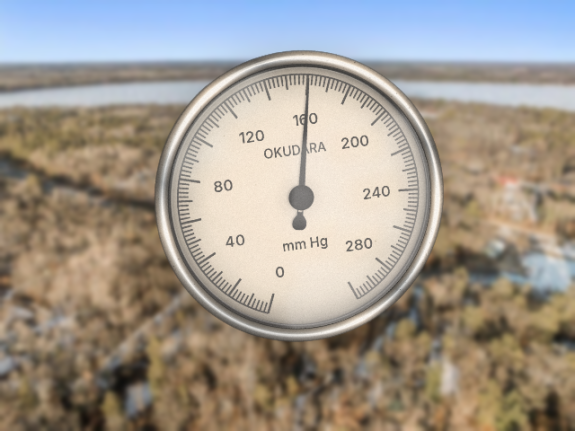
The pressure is 160 mmHg
